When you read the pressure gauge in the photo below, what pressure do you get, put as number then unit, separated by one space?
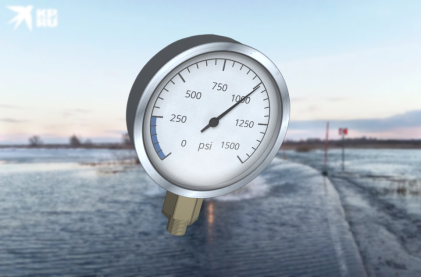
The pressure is 1000 psi
